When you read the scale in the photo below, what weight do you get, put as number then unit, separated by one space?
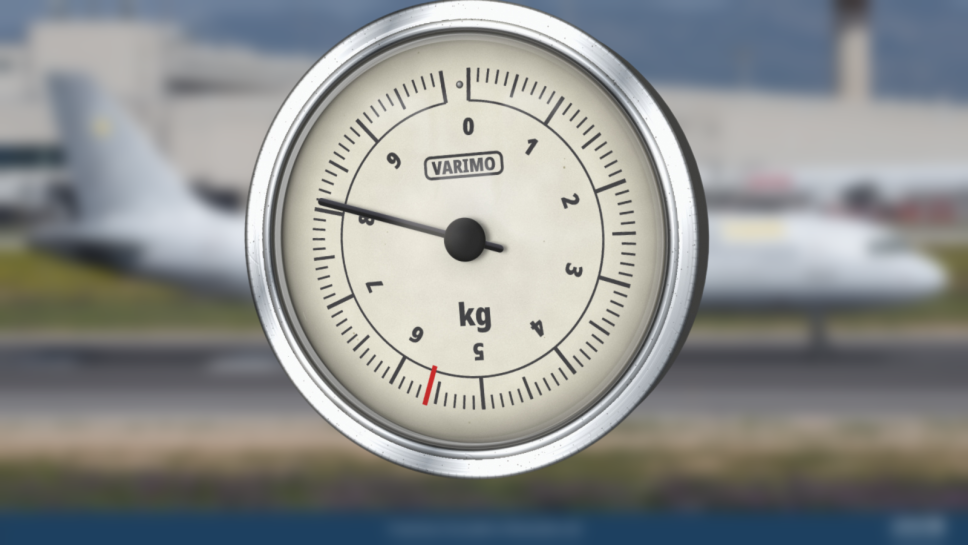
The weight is 8.1 kg
